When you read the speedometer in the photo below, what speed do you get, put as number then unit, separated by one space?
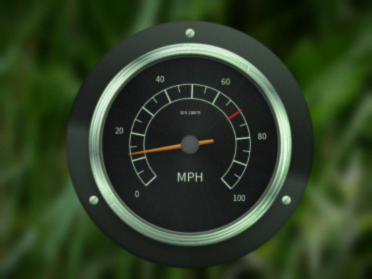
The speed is 12.5 mph
